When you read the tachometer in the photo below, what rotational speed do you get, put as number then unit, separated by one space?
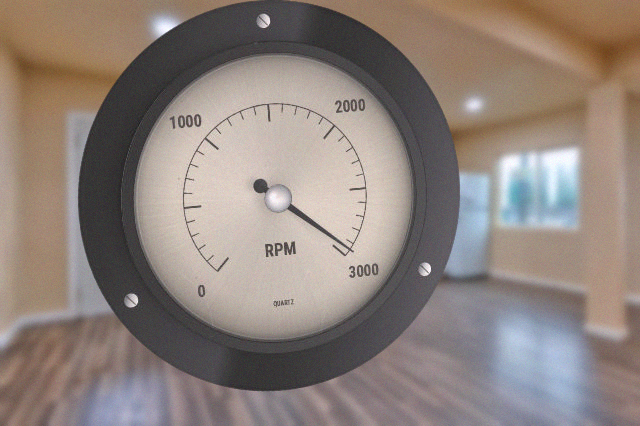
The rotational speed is 2950 rpm
